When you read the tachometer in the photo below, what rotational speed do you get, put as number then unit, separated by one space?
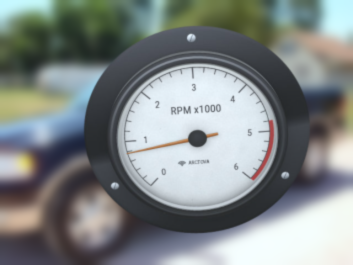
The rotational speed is 800 rpm
